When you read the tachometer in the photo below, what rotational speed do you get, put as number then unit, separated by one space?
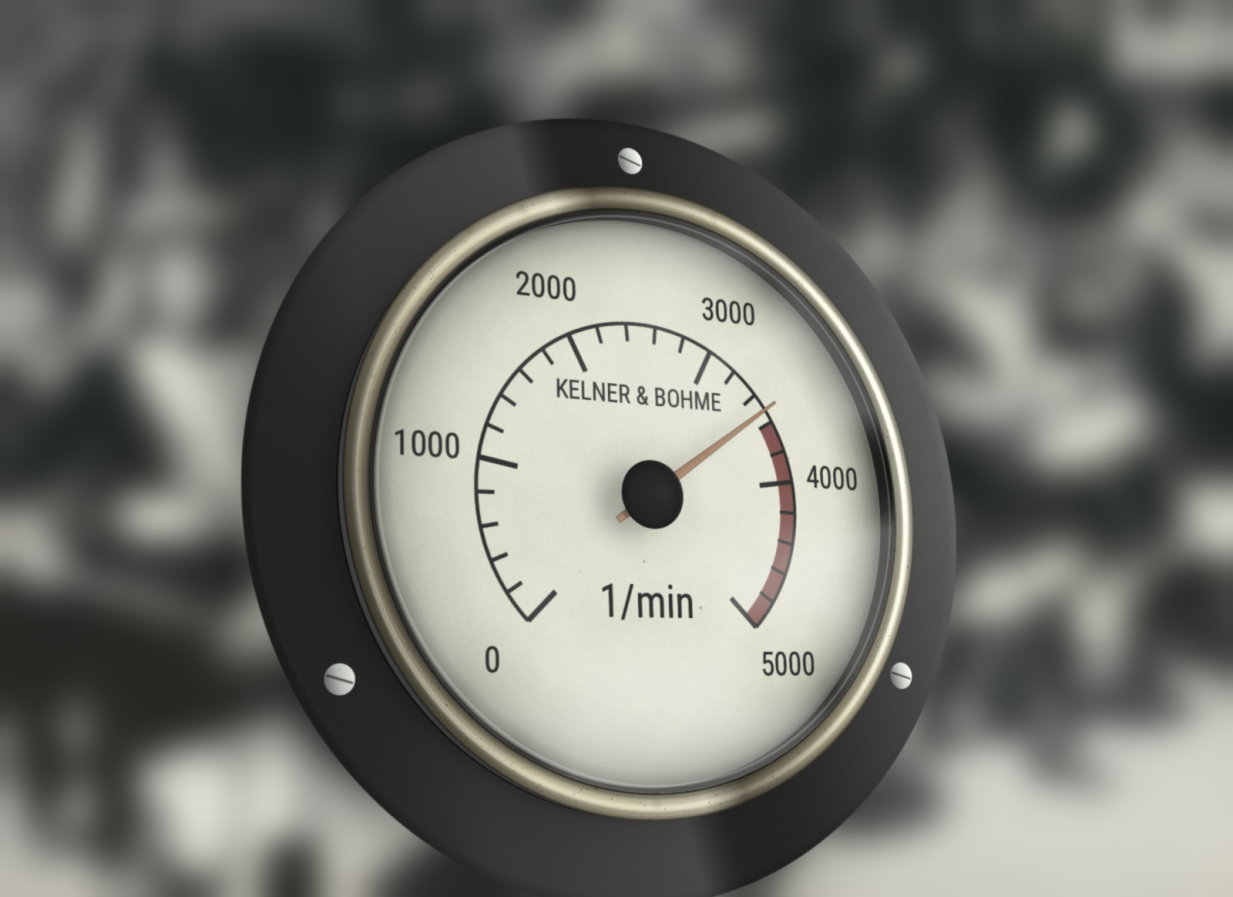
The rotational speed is 3500 rpm
